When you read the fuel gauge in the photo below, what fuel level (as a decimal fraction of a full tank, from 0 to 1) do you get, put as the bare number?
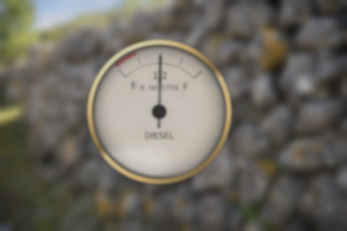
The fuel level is 0.5
